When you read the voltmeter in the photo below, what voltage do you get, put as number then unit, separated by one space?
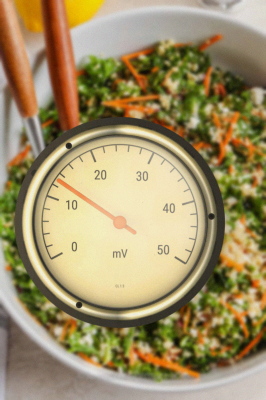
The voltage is 13 mV
